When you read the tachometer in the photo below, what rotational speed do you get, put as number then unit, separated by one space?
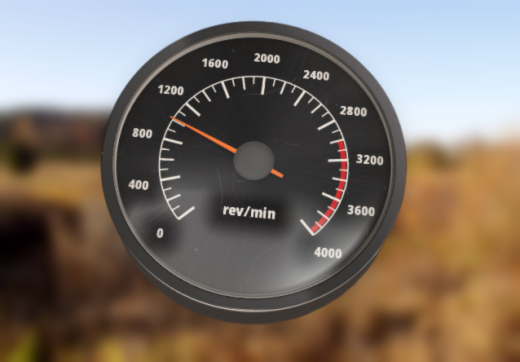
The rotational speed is 1000 rpm
